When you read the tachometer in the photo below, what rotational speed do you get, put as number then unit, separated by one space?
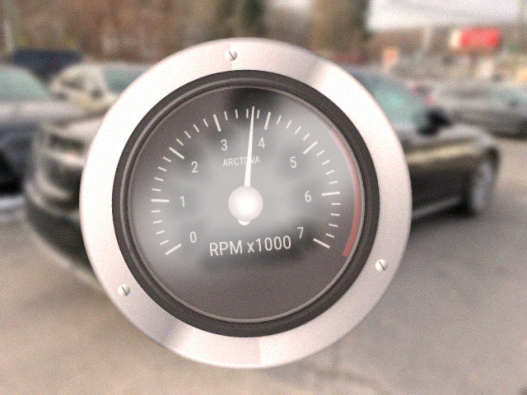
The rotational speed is 3700 rpm
